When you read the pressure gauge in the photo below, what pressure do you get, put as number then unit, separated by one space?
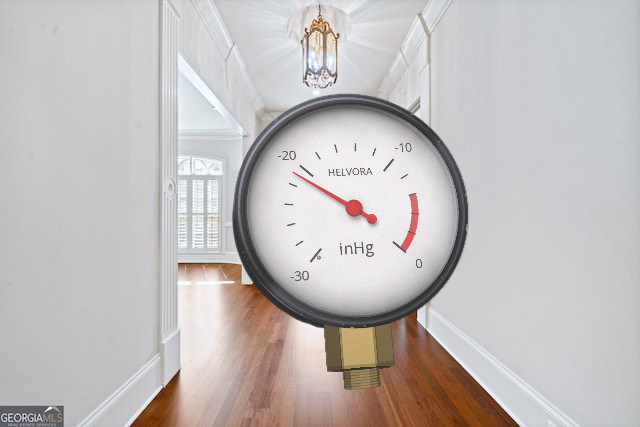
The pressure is -21 inHg
